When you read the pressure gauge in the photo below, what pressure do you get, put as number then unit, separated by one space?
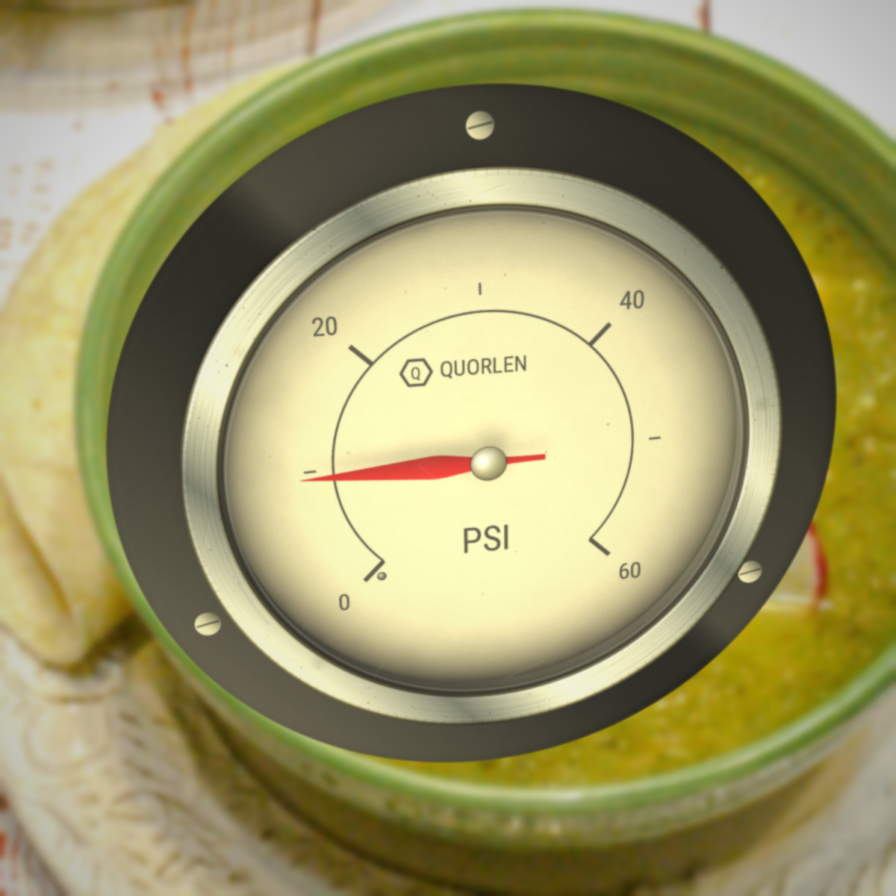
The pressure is 10 psi
